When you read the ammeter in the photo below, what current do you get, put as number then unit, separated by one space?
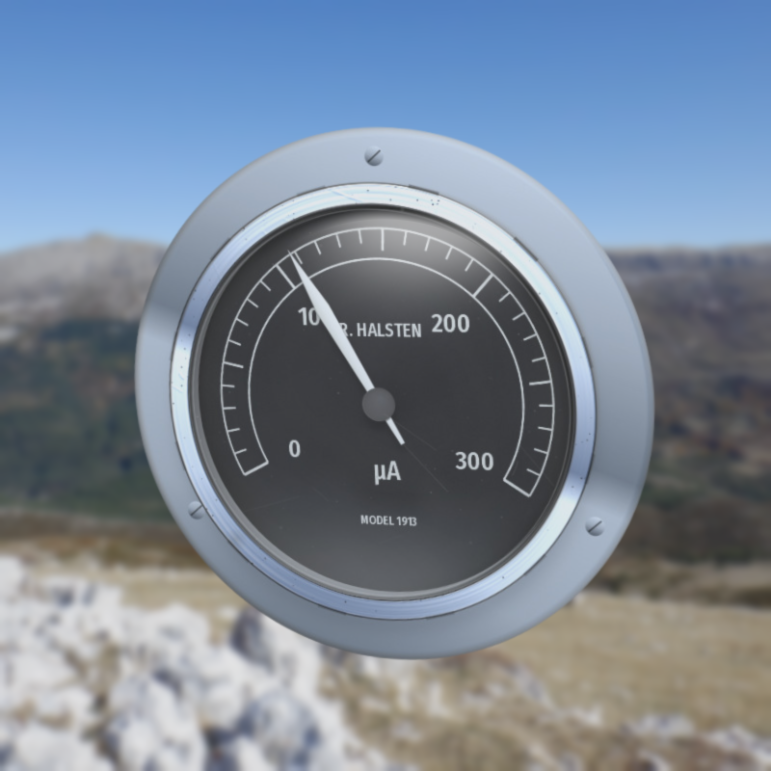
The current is 110 µA
